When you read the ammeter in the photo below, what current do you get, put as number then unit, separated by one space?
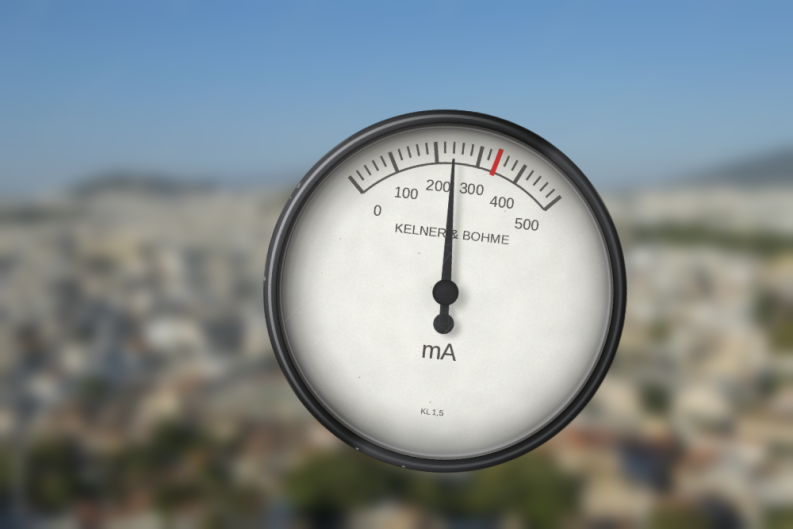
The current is 240 mA
